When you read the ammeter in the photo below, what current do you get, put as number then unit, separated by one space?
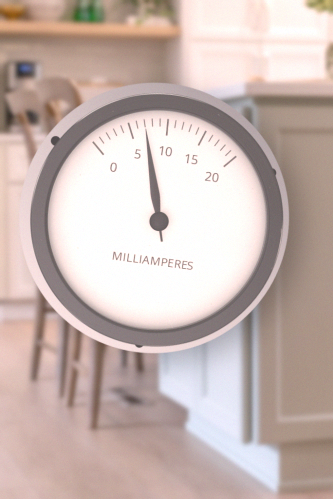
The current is 7 mA
